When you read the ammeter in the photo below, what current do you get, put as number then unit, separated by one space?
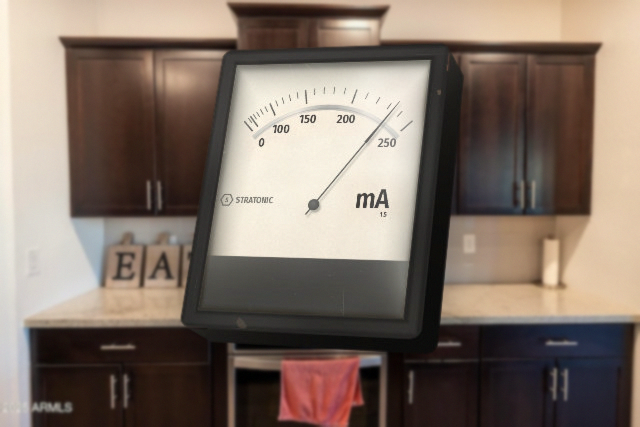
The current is 235 mA
